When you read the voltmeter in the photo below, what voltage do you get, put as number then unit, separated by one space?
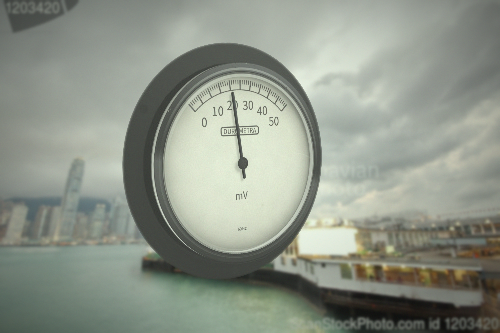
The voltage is 20 mV
